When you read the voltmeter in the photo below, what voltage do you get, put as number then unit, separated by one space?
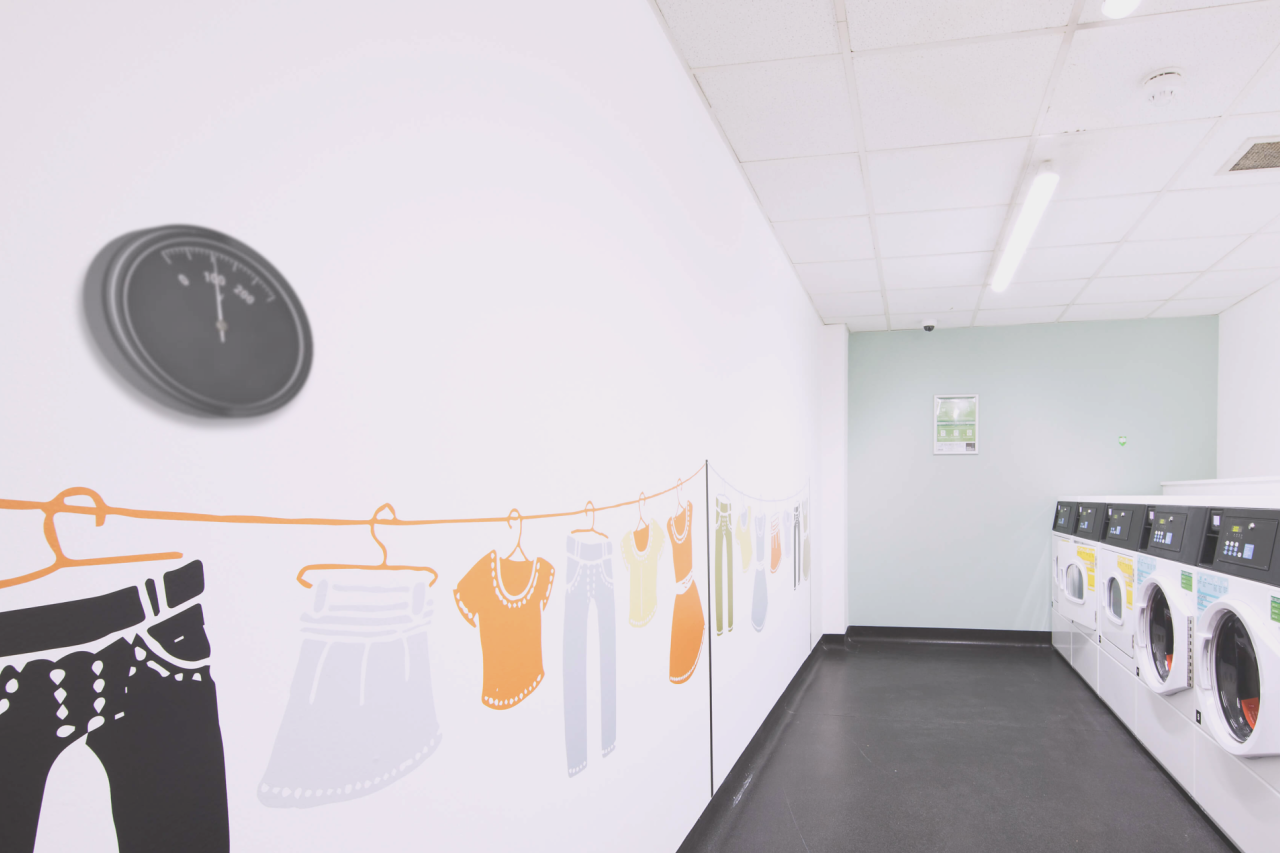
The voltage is 100 V
